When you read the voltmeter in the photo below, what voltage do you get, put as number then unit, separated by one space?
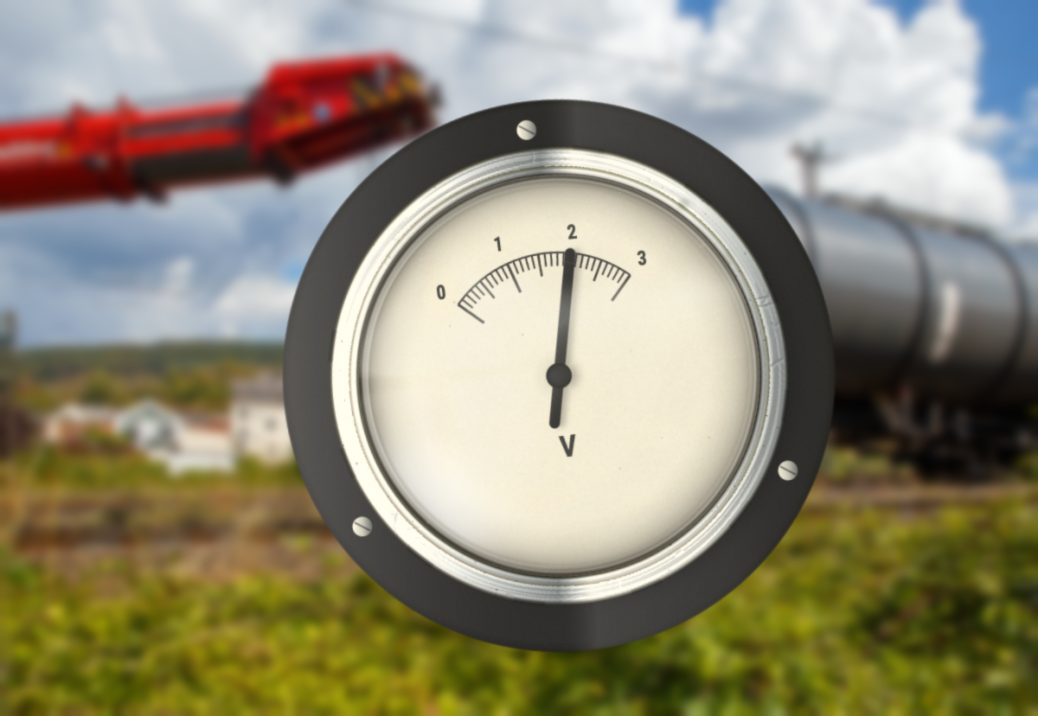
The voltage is 2 V
